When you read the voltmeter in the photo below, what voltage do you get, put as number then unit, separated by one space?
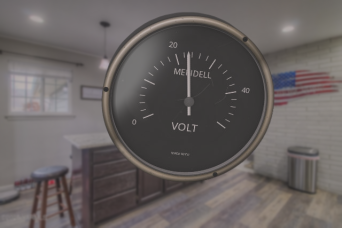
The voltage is 23 V
